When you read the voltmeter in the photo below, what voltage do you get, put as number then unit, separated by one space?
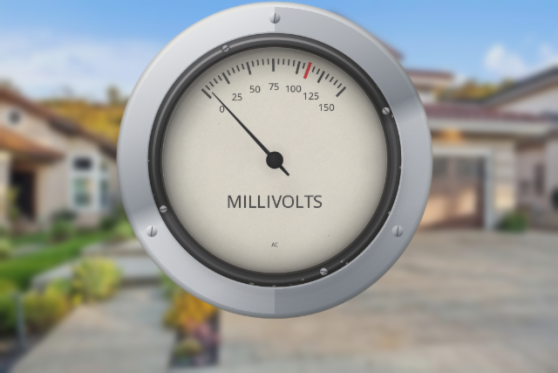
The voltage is 5 mV
